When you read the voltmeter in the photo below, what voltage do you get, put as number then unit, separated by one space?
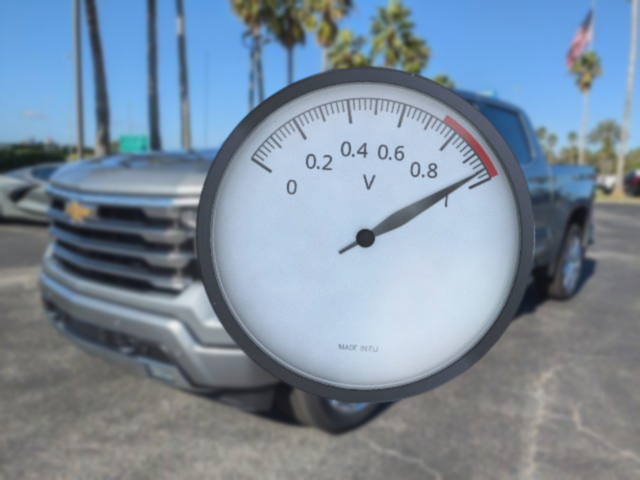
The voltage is 0.96 V
